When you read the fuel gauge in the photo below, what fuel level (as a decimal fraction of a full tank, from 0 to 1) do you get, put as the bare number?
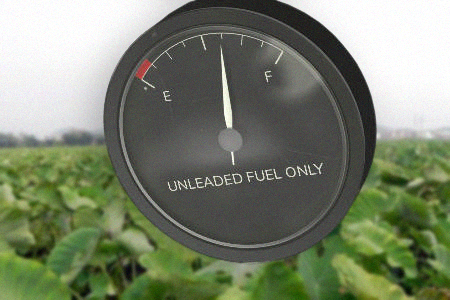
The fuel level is 0.625
